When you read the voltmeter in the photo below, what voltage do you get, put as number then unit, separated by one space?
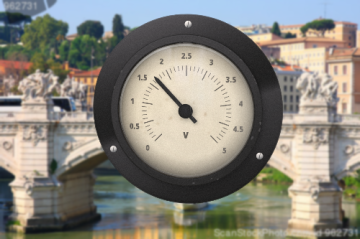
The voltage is 1.7 V
